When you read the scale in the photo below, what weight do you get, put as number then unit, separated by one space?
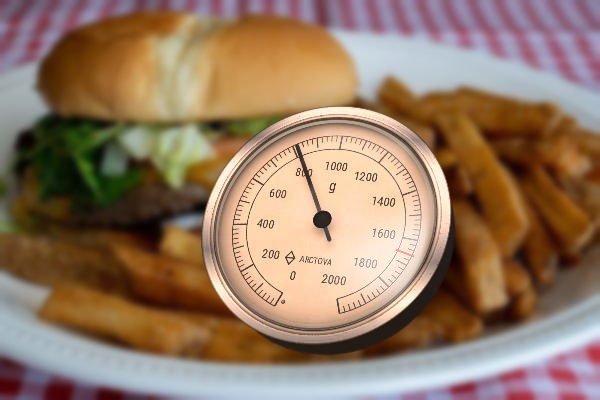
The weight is 820 g
